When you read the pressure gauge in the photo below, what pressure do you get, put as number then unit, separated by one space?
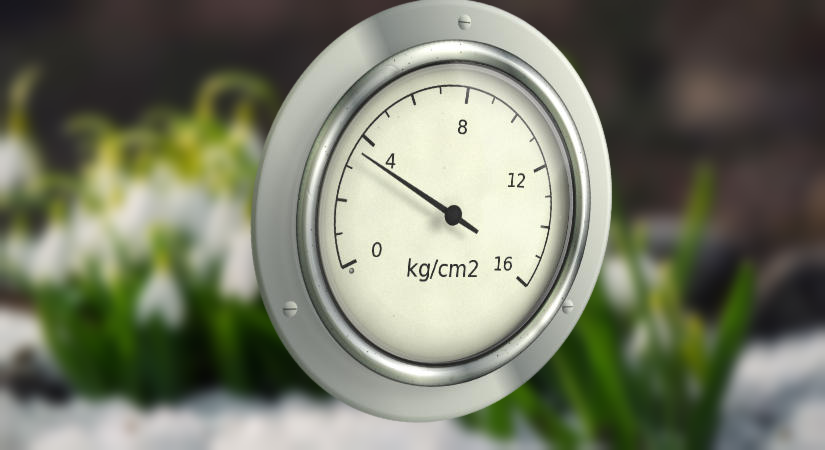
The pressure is 3.5 kg/cm²
